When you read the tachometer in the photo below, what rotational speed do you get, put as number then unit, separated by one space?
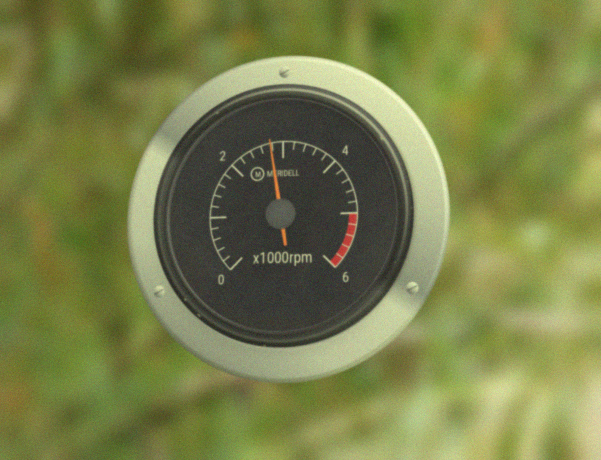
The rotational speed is 2800 rpm
